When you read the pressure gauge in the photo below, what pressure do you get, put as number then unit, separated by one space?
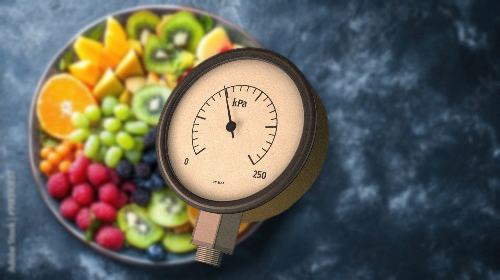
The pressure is 100 kPa
